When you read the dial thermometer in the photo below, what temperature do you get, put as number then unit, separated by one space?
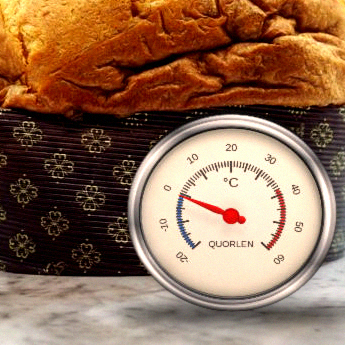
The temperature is 0 °C
